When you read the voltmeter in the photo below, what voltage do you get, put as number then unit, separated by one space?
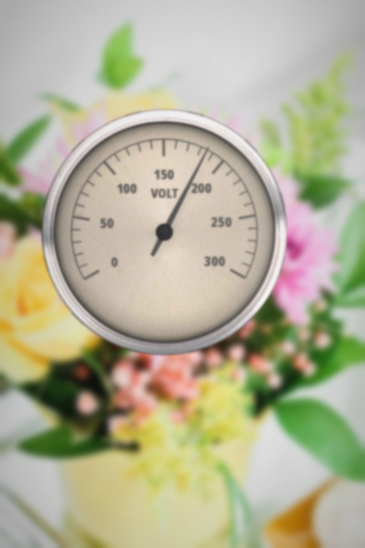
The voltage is 185 V
